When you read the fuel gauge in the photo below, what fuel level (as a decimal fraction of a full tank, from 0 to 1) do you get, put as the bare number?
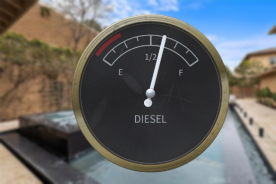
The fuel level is 0.625
